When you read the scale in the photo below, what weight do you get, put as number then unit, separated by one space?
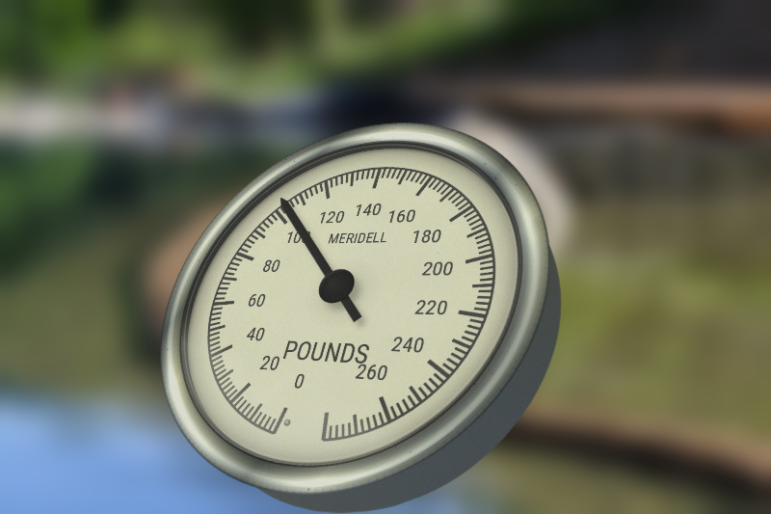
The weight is 104 lb
